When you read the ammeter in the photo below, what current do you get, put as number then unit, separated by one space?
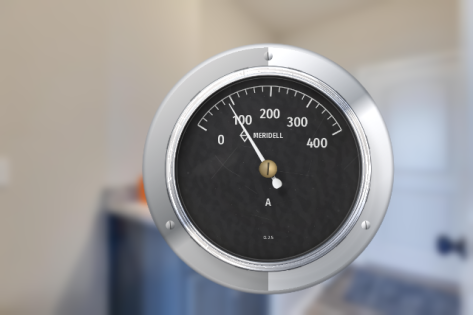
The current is 90 A
